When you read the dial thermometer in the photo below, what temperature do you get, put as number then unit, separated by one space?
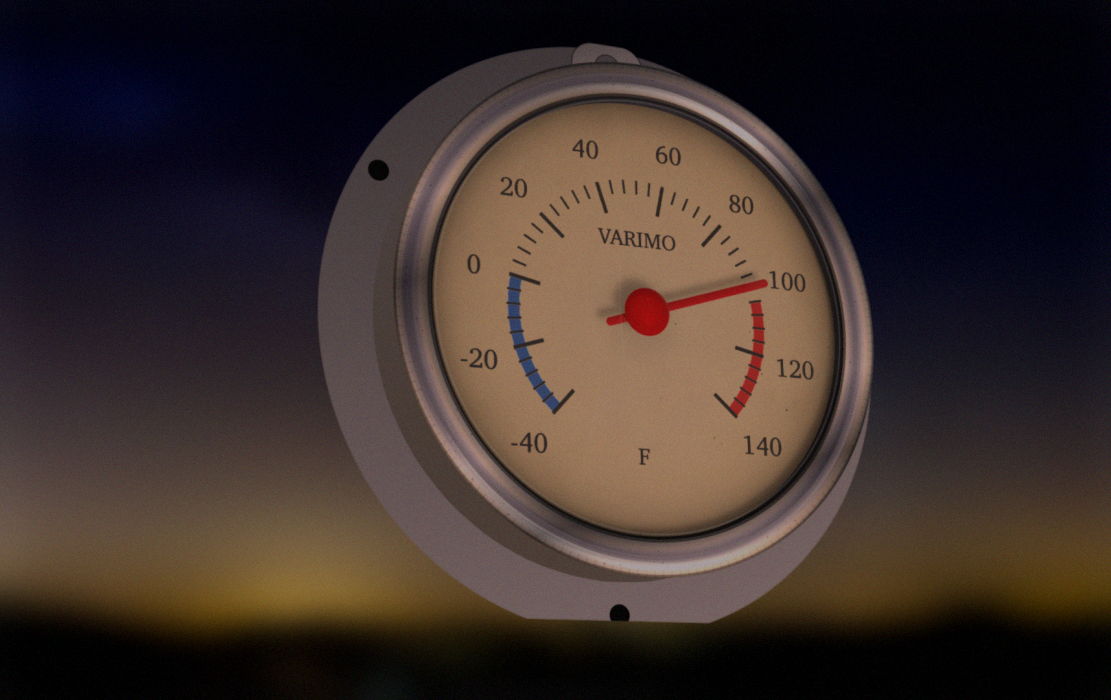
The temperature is 100 °F
